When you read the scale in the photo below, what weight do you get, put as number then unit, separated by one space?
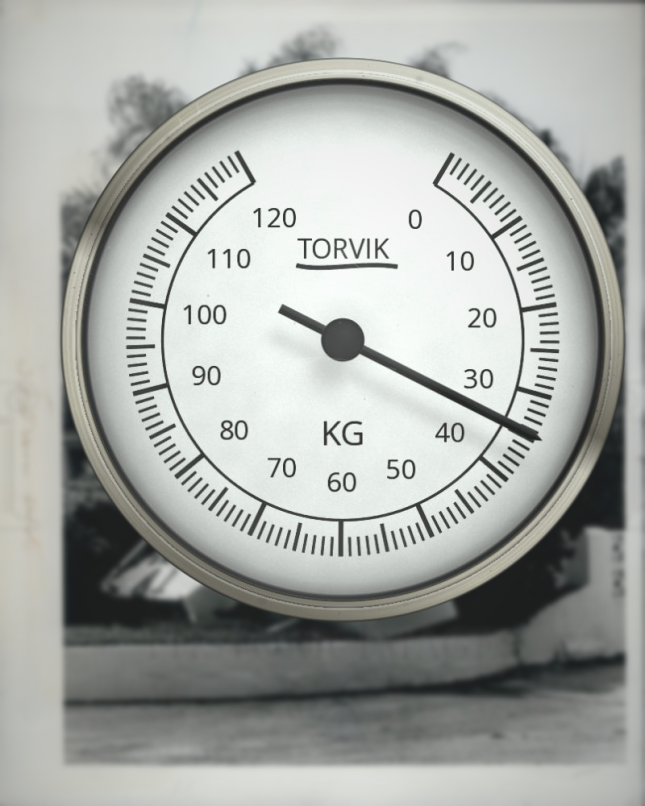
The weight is 34.5 kg
